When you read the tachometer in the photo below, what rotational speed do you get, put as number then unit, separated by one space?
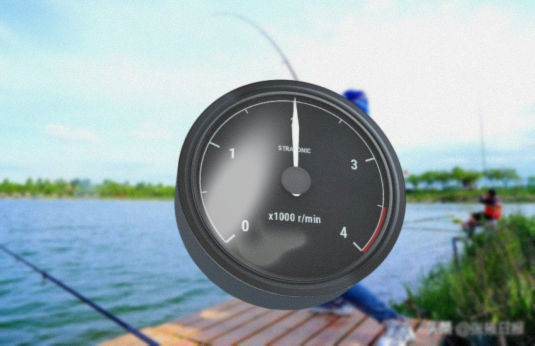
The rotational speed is 2000 rpm
